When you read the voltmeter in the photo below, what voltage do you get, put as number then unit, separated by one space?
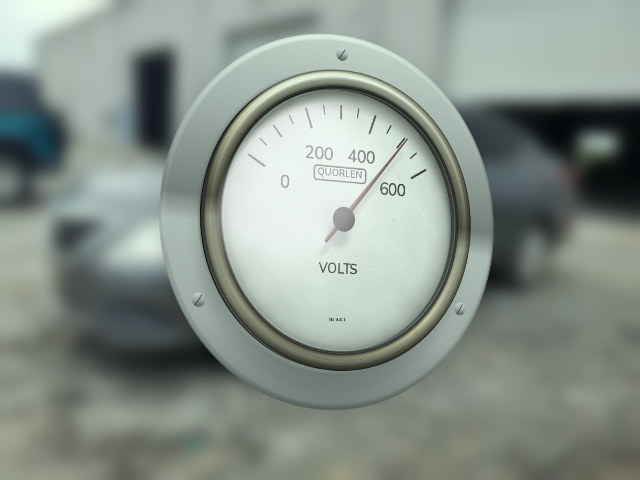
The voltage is 500 V
